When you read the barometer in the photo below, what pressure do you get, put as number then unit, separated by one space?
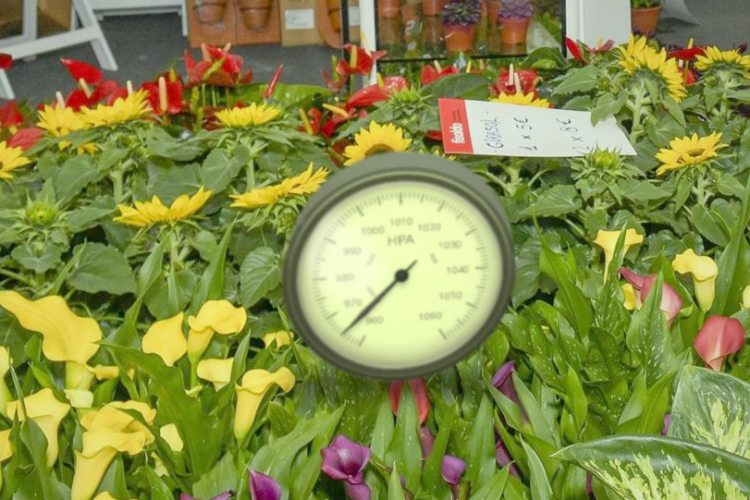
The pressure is 965 hPa
